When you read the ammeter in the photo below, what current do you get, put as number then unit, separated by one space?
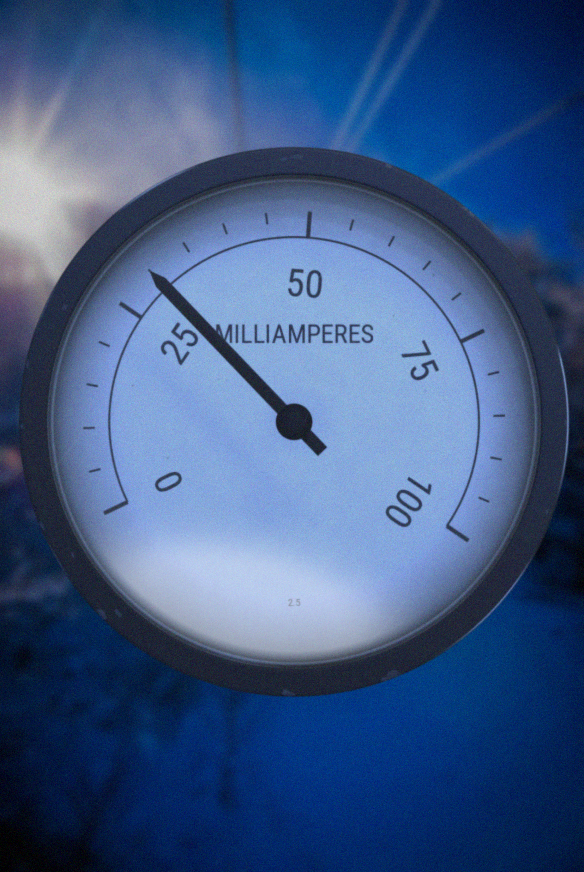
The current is 30 mA
